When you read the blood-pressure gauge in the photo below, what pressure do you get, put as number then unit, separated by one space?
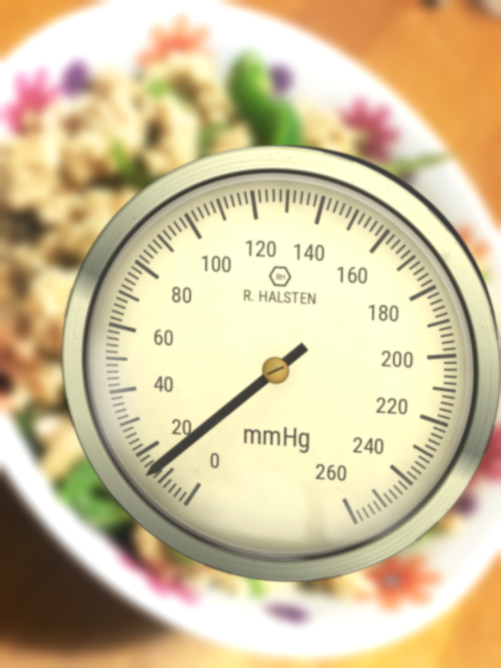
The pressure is 14 mmHg
